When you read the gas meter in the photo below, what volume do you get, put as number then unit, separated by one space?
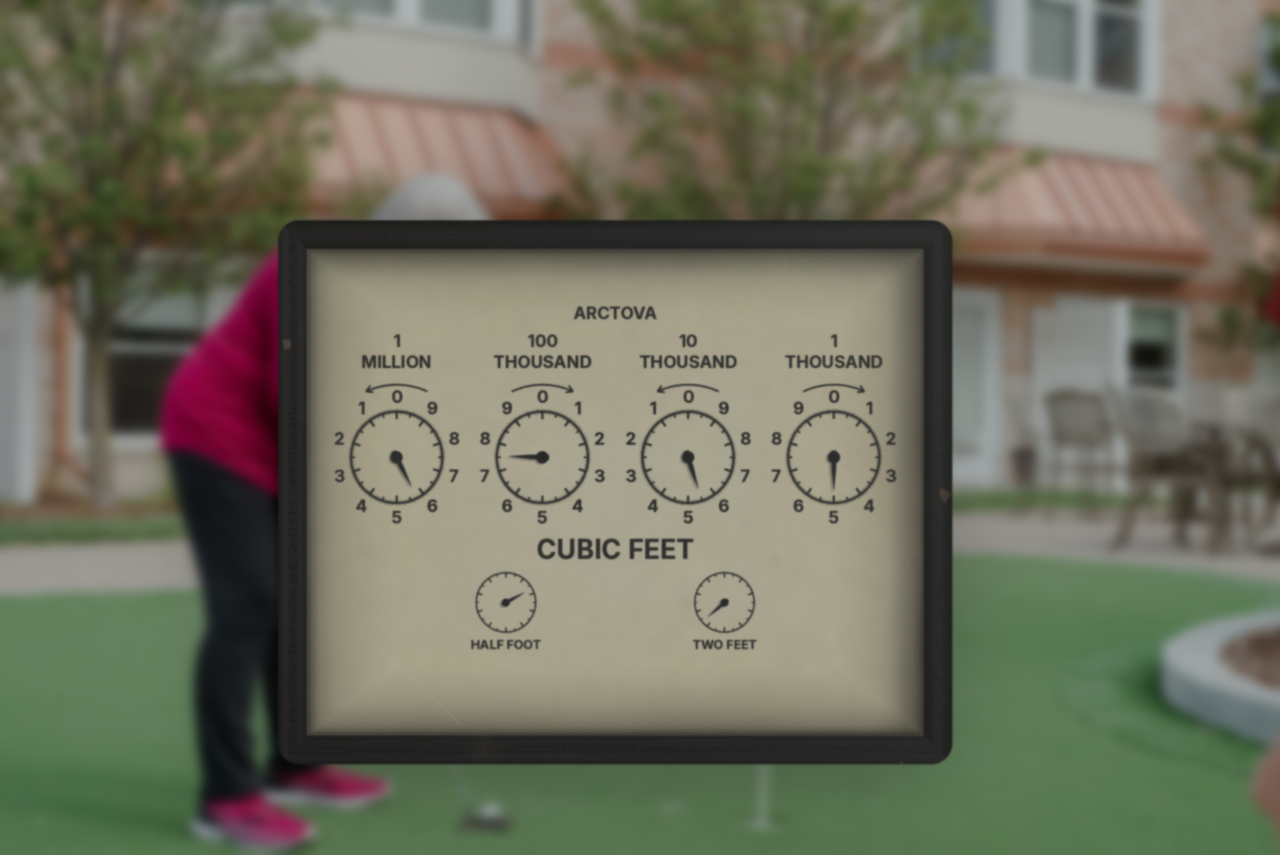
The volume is 575500 ft³
